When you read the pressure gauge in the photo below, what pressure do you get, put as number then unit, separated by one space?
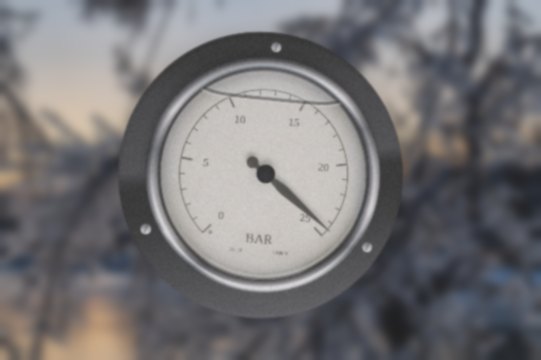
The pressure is 24.5 bar
